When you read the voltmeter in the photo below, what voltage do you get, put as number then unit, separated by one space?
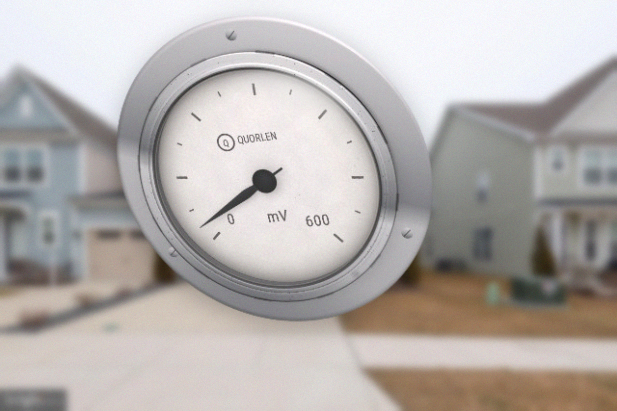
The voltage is 25 mV
